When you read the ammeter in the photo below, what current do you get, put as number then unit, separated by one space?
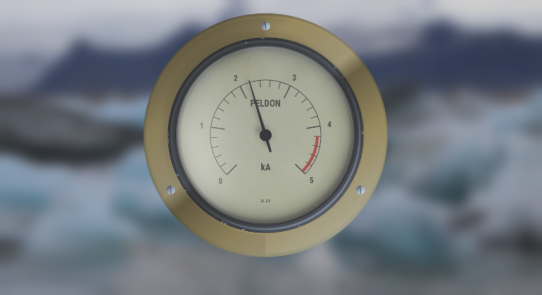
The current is 2.2 kA
